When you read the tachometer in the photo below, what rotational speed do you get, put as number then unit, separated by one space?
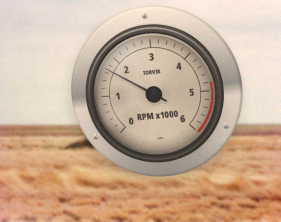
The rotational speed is 1700 rpm
